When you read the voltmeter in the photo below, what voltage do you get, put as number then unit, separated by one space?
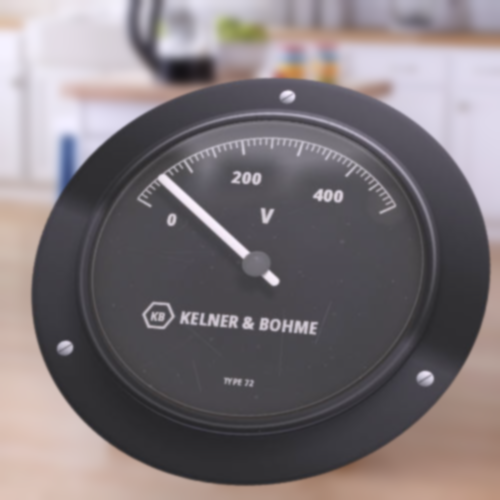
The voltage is 50 V
